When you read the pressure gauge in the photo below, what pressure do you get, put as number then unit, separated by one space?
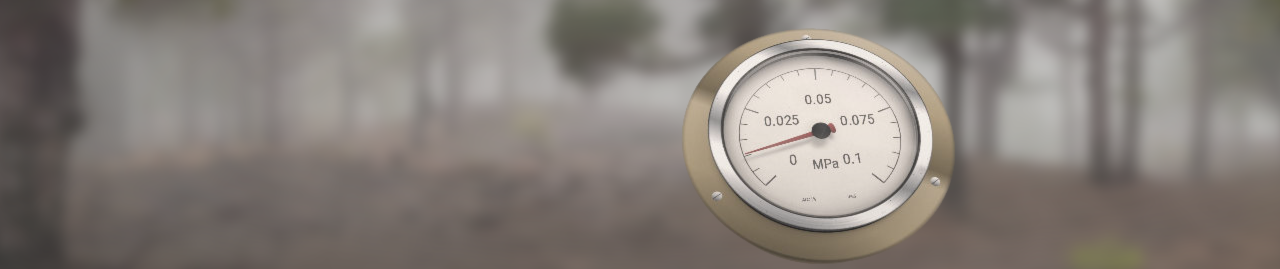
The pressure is 0.01 MPa
